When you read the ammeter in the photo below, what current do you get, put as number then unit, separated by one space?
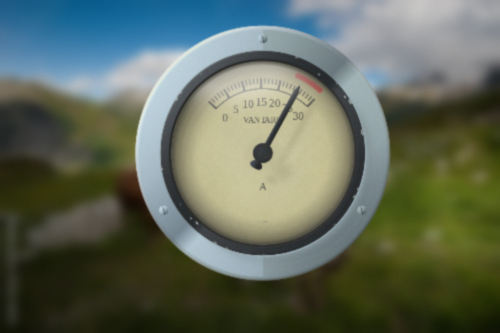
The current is 25 A
